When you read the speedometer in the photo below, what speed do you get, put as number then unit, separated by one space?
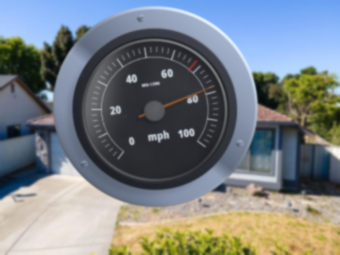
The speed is 78 mph
